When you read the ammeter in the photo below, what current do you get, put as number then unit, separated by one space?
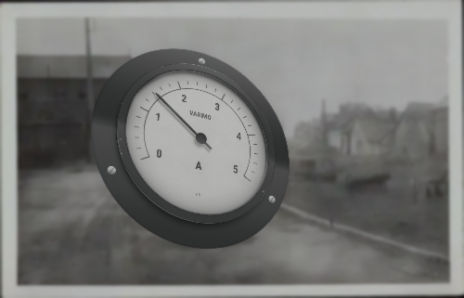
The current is 1.4 A
